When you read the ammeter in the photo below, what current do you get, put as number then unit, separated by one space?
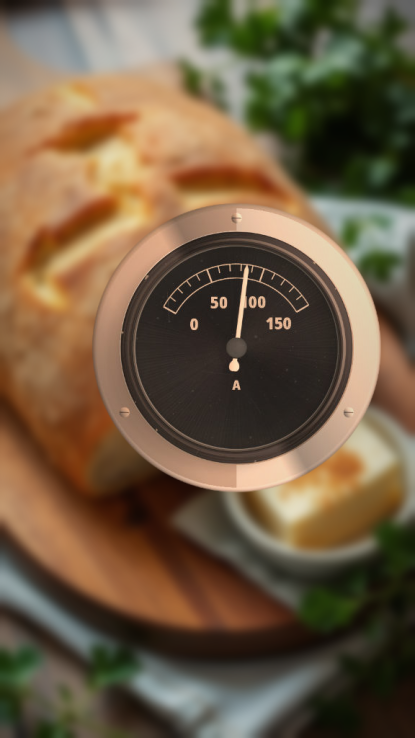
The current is 85 A
